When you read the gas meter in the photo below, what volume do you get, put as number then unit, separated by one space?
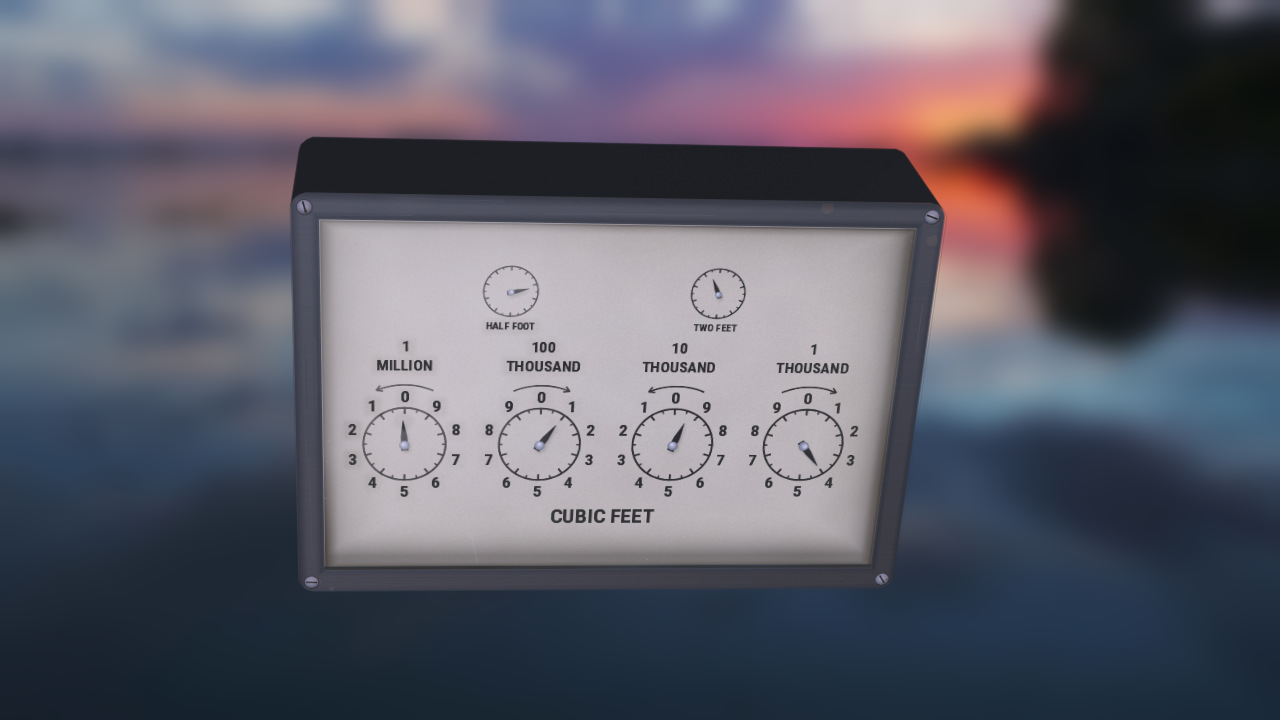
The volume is 9400 ft³
